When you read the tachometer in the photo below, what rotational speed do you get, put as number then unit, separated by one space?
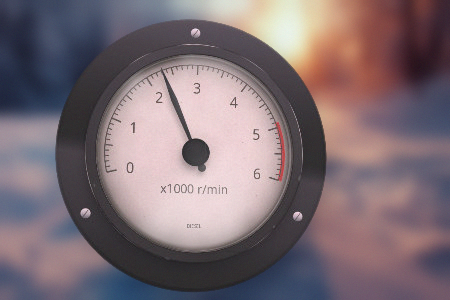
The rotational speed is 2300 rpm
